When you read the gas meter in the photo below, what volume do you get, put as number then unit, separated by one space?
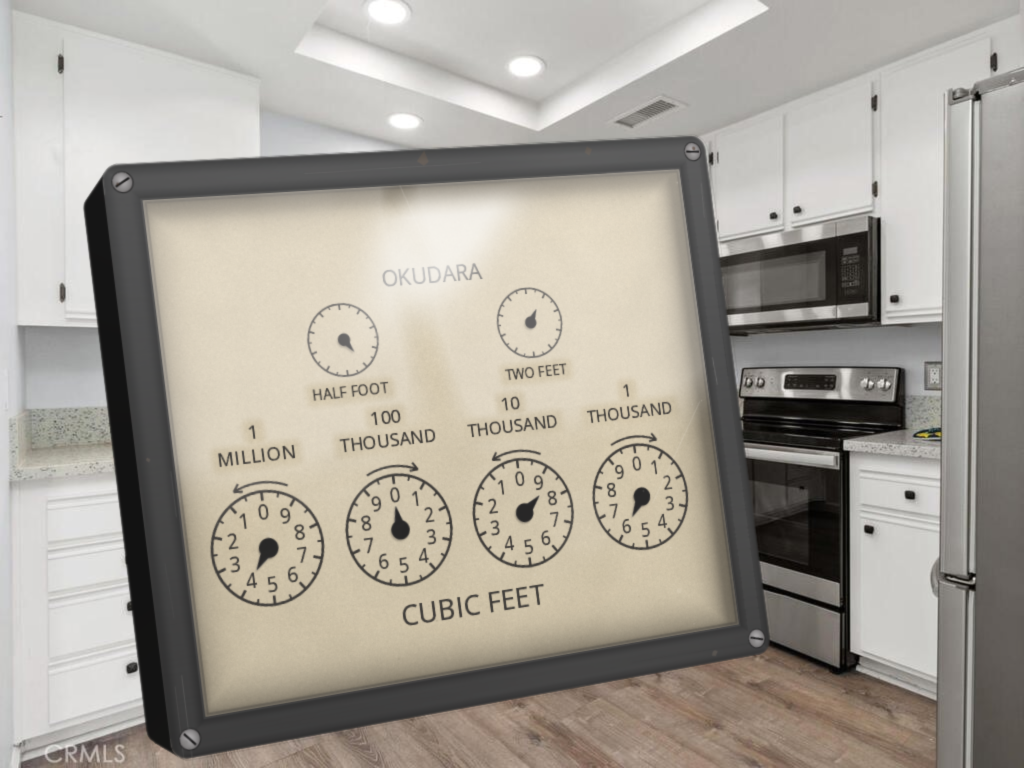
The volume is 398600 ft³
